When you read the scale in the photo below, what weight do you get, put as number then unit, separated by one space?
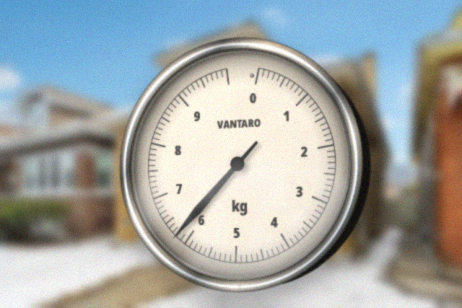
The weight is 6.2 kg
